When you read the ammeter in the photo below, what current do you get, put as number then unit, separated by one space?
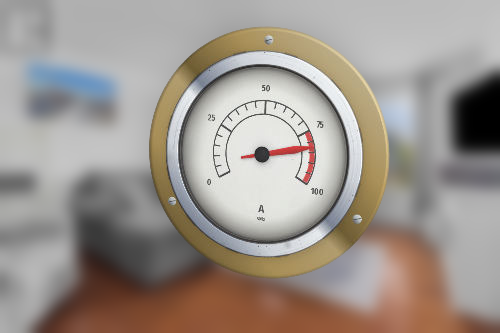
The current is 82.5 A
